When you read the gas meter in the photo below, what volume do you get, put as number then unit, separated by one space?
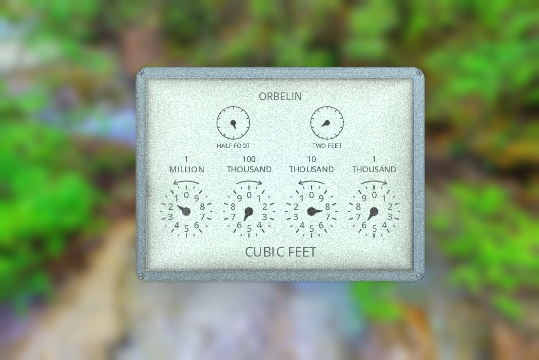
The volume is 157600 ft³
